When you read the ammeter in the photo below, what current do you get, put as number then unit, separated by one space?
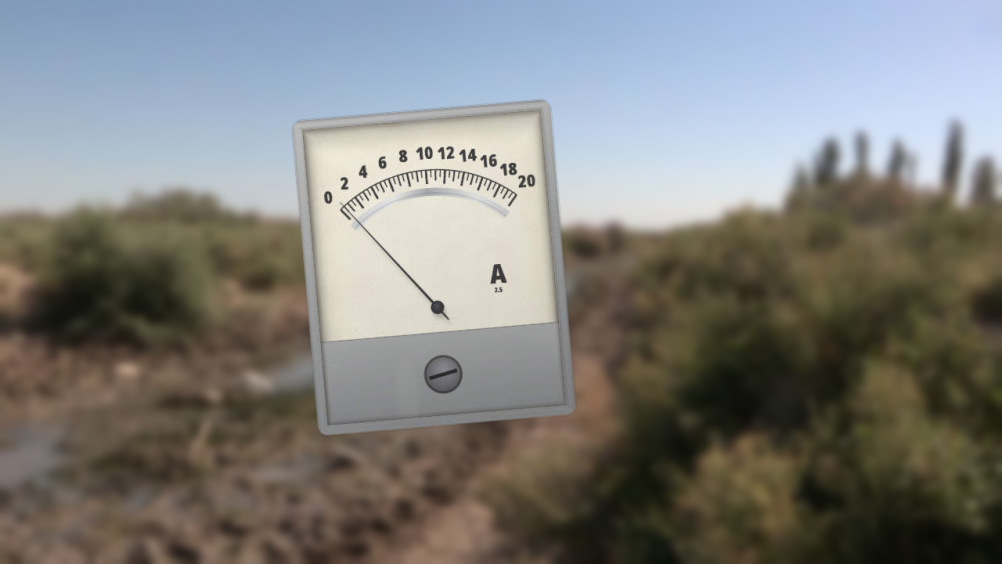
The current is 0.5 A
